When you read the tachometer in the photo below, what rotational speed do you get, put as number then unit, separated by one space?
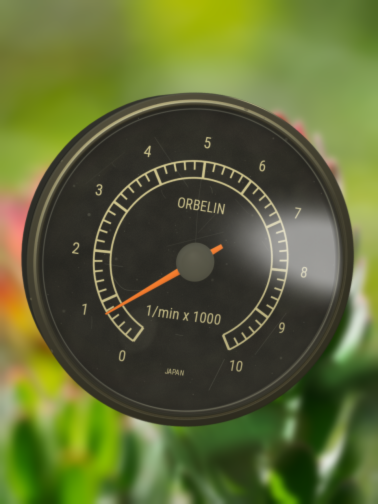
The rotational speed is 800 rpm
